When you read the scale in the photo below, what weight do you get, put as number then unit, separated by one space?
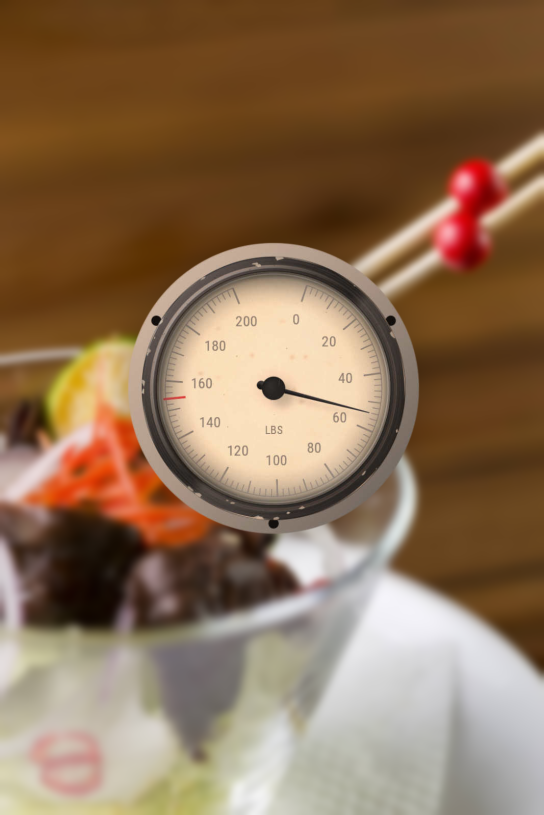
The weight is 54 lb
